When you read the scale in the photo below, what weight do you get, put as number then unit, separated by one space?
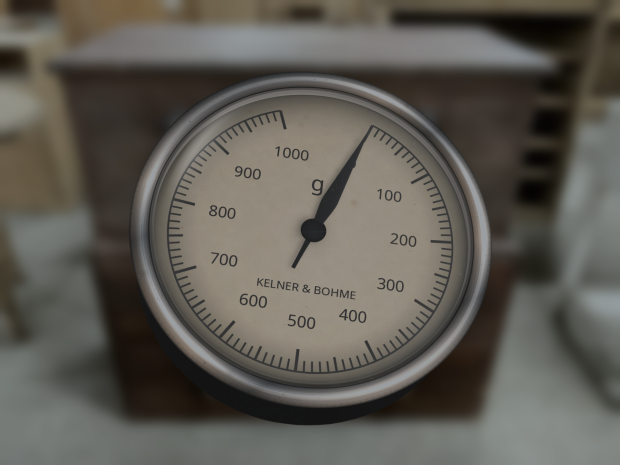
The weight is 0 g
